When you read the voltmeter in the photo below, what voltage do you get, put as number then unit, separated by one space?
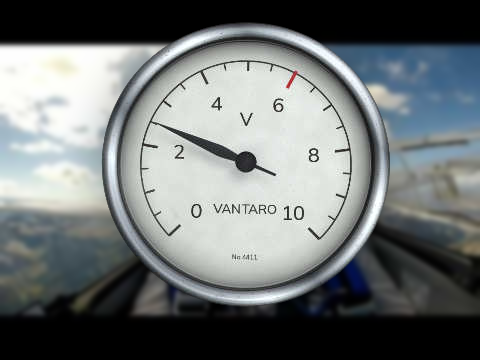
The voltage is 2.5 V
